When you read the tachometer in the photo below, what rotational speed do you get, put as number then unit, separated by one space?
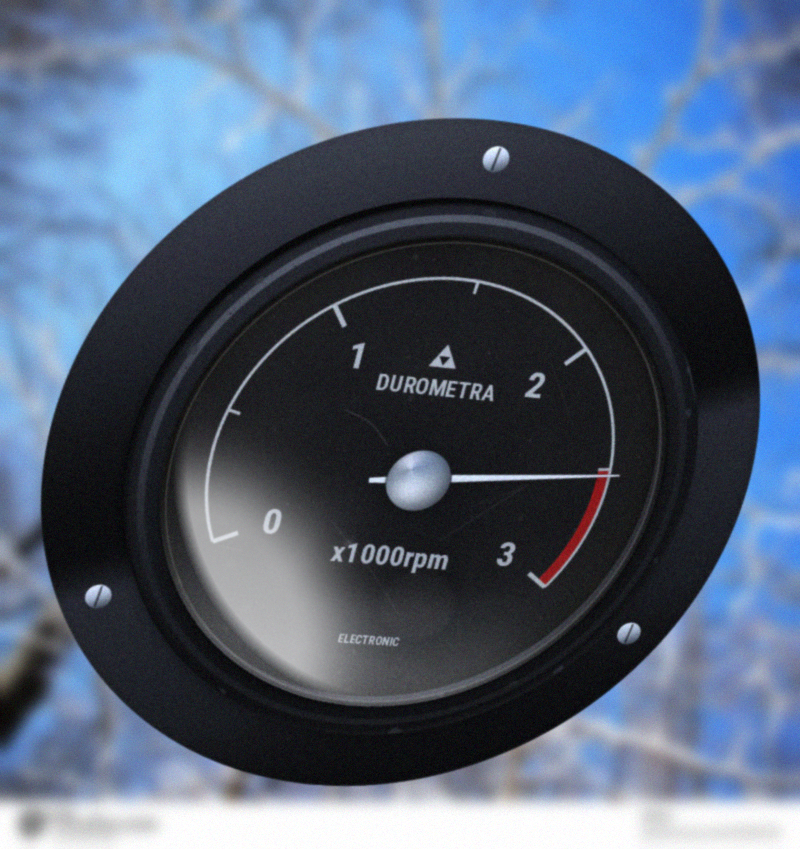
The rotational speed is 2500 rpm
